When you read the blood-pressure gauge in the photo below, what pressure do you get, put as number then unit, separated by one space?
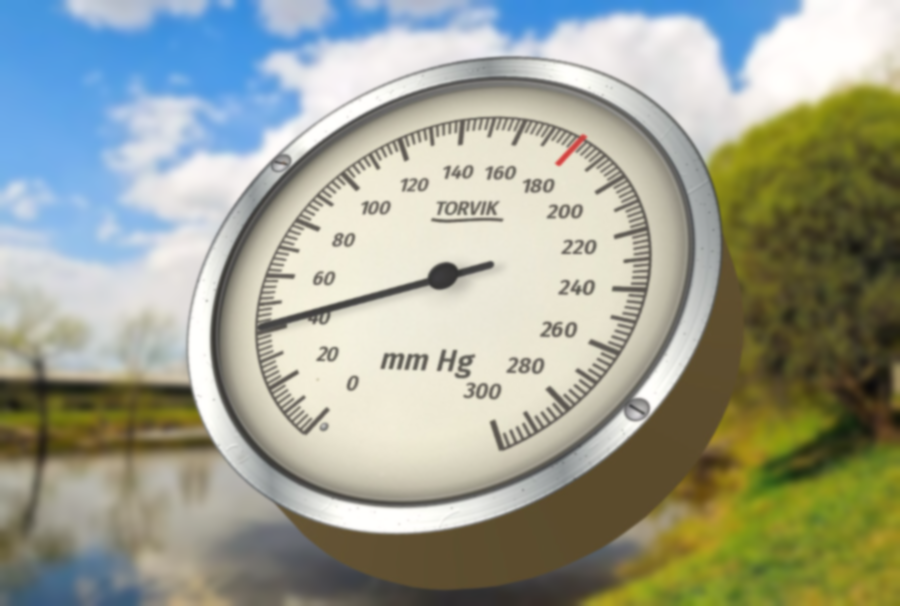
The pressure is 40 mmHg
